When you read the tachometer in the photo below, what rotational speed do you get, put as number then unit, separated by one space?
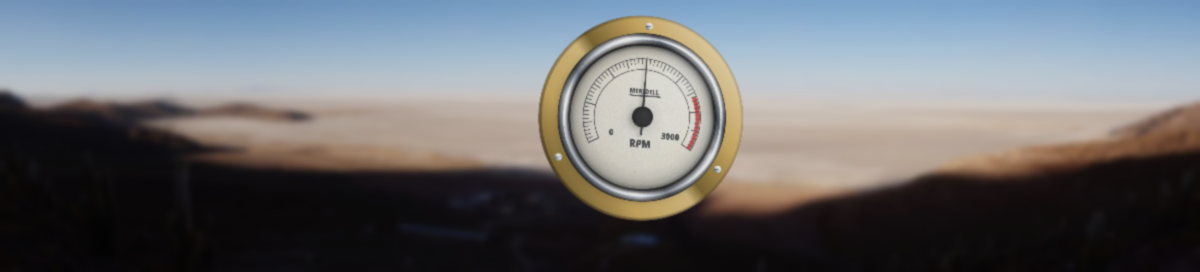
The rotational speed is 1500 rpm
